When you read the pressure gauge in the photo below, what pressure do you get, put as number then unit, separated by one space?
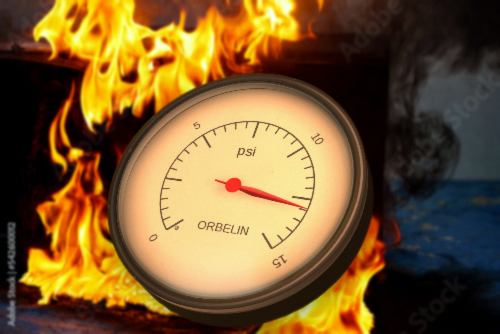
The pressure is 13 psi
